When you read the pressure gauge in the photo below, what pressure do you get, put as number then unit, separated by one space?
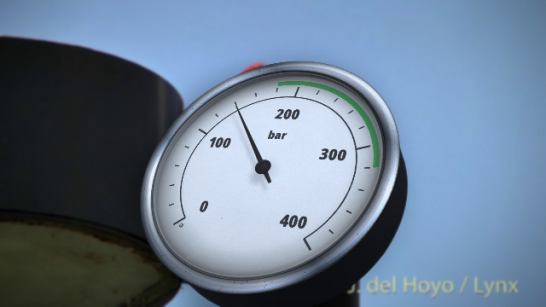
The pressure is 140 bar
